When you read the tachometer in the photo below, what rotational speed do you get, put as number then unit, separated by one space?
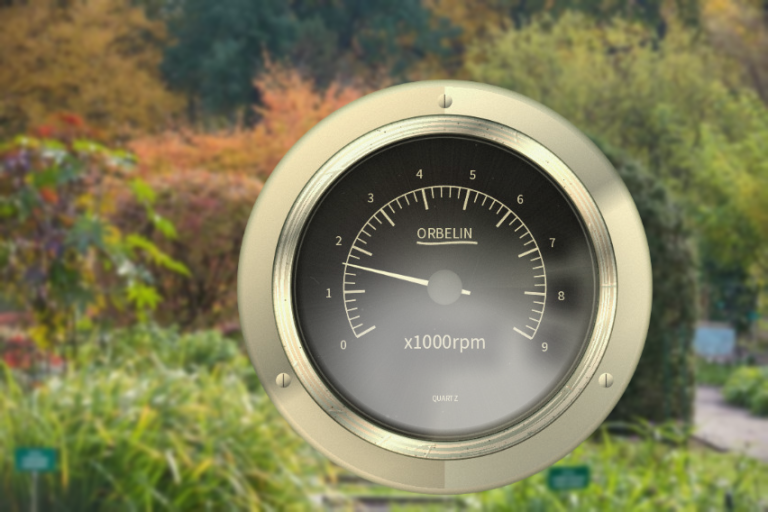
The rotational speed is 1600 rpm
